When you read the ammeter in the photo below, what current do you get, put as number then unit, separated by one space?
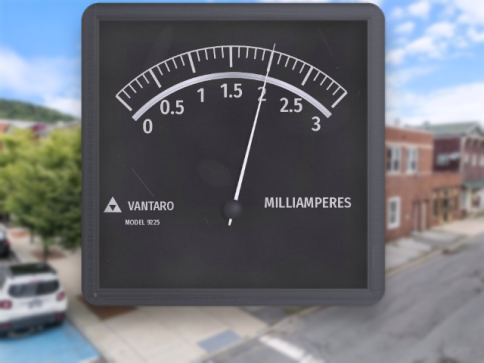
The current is 2 mA
